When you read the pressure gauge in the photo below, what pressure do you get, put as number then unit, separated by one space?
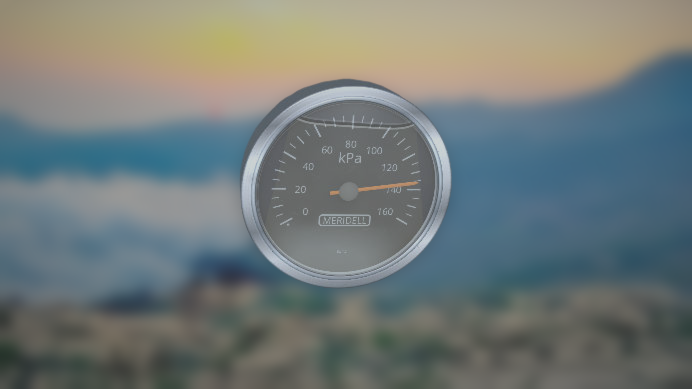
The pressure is 135 kPa
